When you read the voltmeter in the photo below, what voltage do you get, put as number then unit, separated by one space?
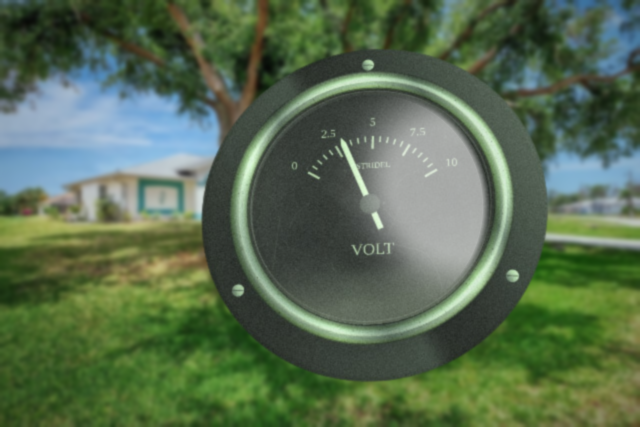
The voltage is 3 V
